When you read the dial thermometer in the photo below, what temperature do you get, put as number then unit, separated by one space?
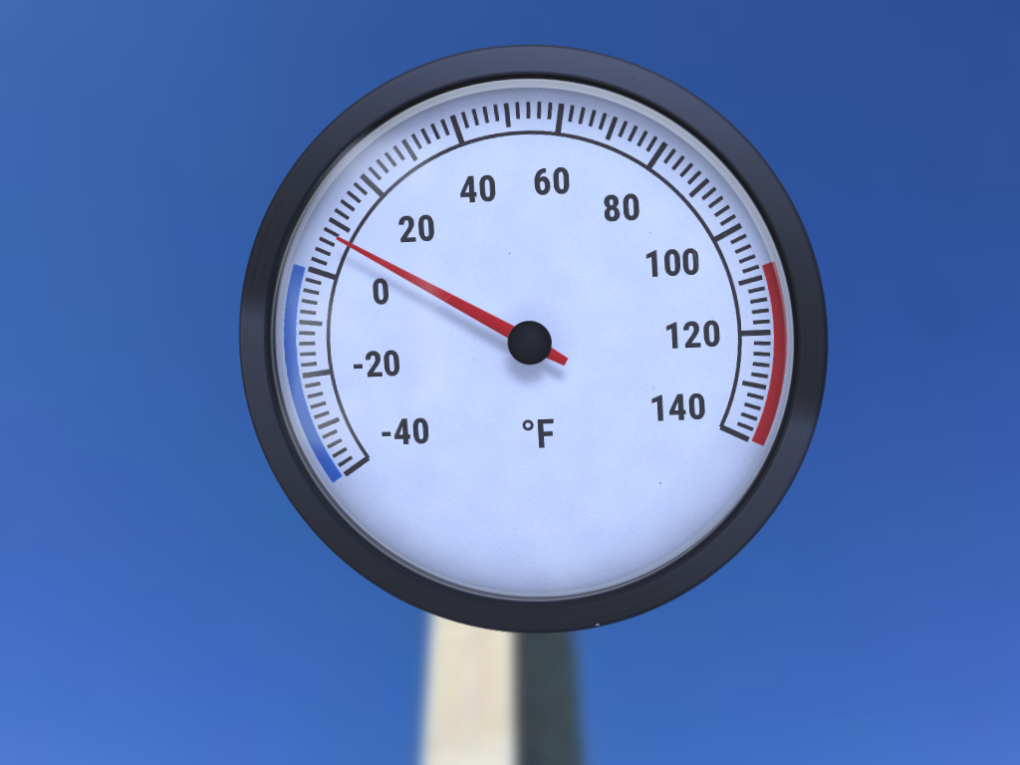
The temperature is 8 °F
